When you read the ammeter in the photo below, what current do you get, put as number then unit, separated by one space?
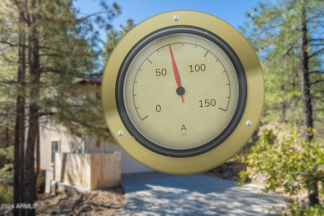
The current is 70 A
